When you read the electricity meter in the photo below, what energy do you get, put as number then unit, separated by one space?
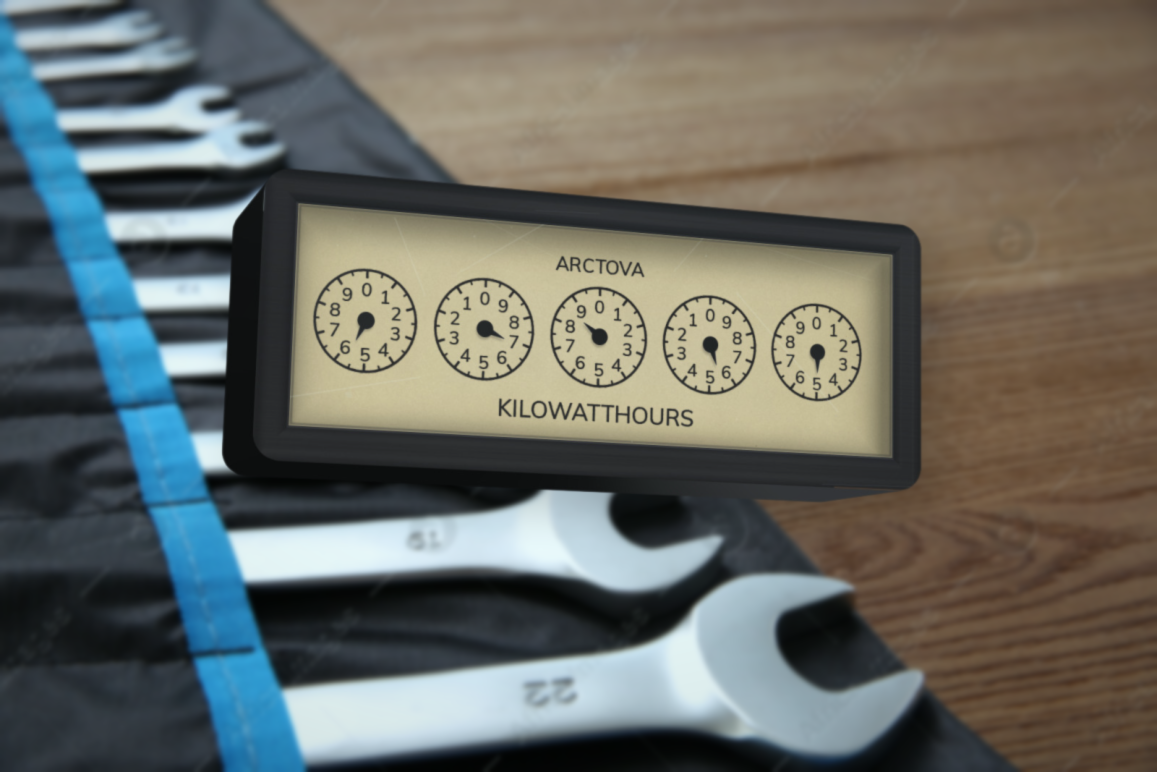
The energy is 56855 kWh
